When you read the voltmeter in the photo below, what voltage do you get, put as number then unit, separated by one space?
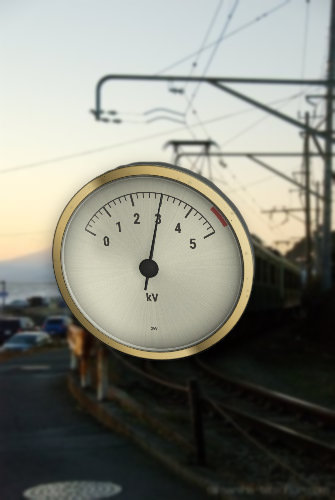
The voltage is 3 kV
